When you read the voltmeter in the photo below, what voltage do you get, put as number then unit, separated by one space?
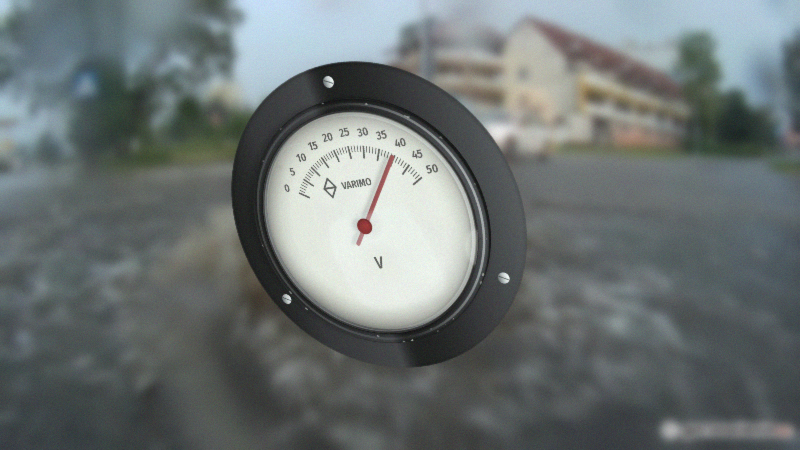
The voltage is 40 V
